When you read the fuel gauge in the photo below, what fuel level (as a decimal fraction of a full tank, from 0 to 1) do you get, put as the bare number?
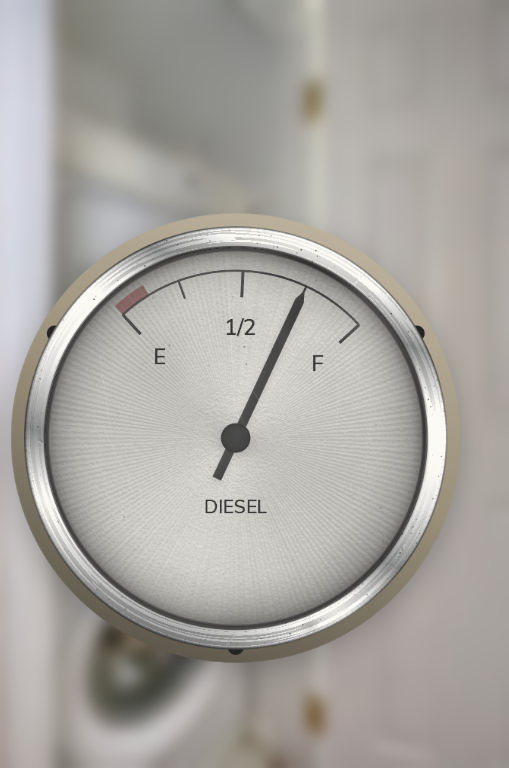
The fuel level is 0.75
